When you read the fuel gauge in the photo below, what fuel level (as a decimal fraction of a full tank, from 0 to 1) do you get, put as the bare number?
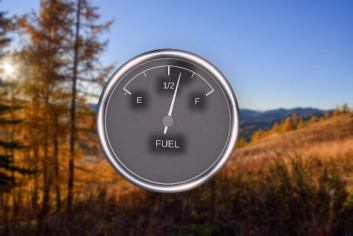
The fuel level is 0.625
